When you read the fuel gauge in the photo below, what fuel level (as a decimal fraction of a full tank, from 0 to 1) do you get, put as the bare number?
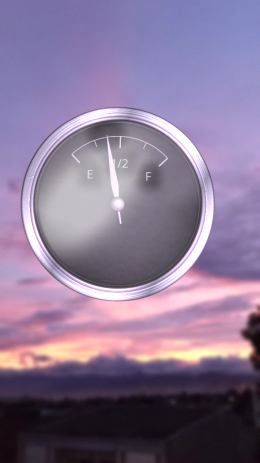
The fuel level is 0.375
